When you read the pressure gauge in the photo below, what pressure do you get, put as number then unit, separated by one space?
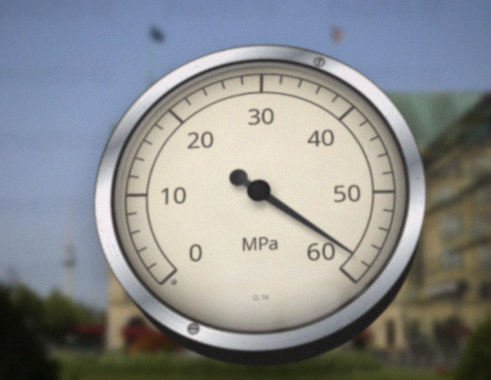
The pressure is 58 MPa
